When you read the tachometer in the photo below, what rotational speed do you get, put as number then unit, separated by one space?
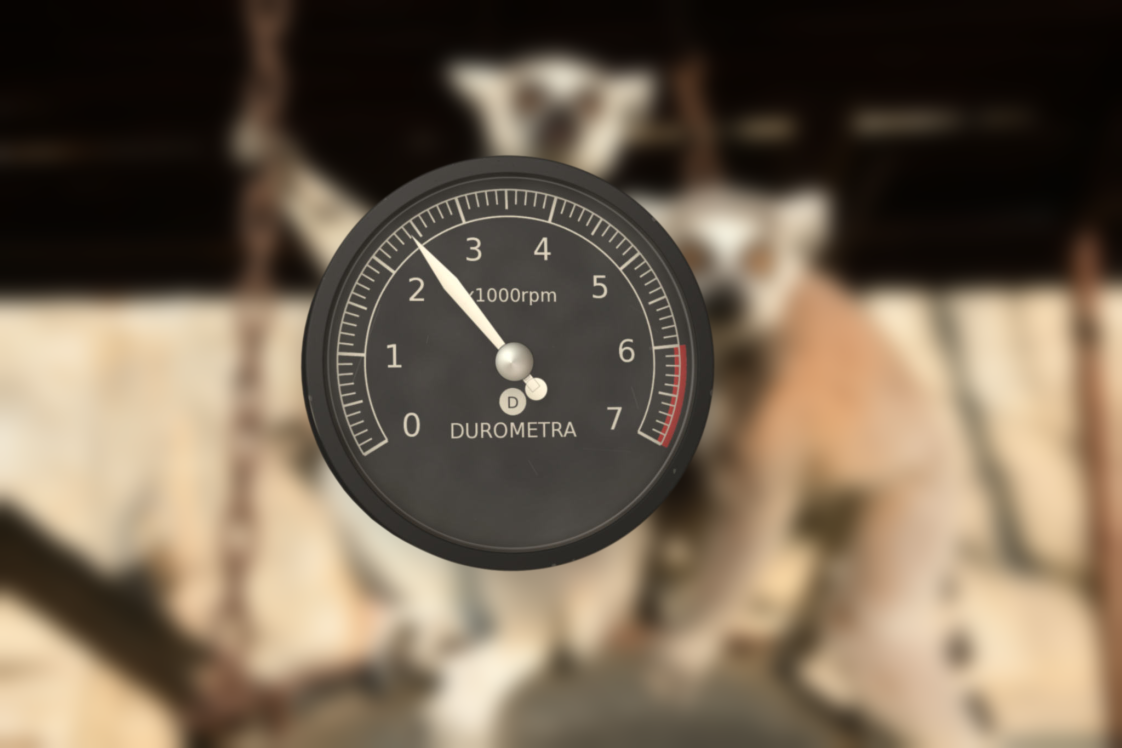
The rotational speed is 2400 rpm
